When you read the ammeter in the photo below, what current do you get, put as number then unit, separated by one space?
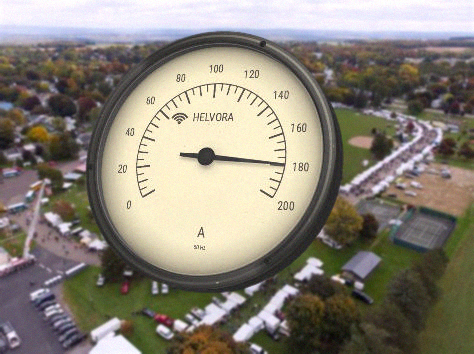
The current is 180 A
